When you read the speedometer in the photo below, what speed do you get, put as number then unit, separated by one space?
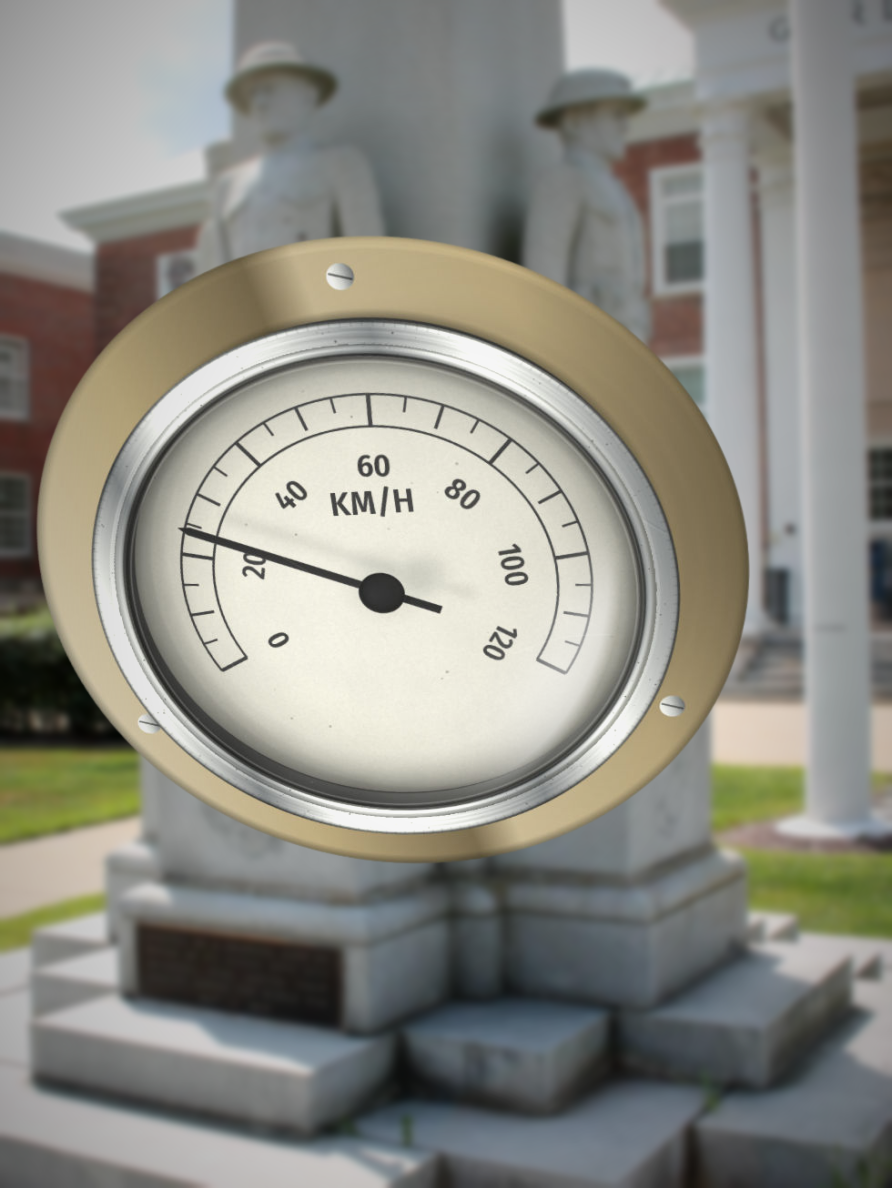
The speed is 25 km/h
